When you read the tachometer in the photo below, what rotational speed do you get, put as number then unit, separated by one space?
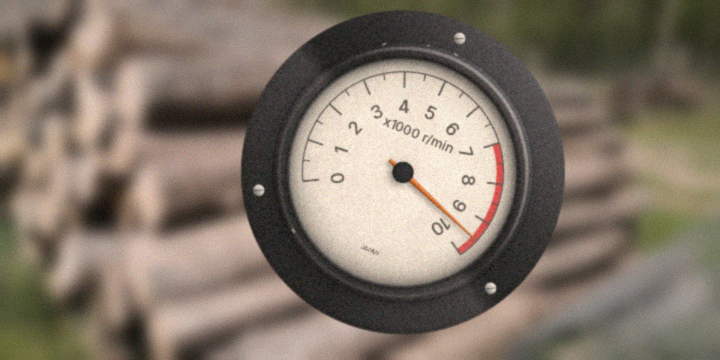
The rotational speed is 9500 rpm
